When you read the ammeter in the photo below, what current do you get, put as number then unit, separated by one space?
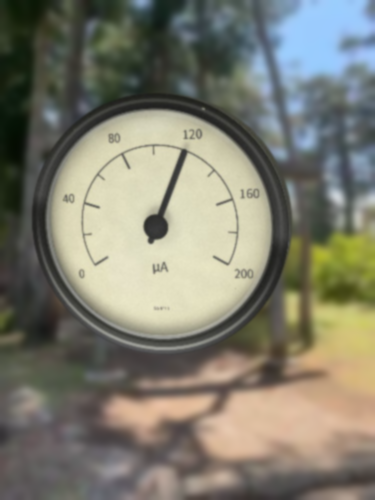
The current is 120 µA
